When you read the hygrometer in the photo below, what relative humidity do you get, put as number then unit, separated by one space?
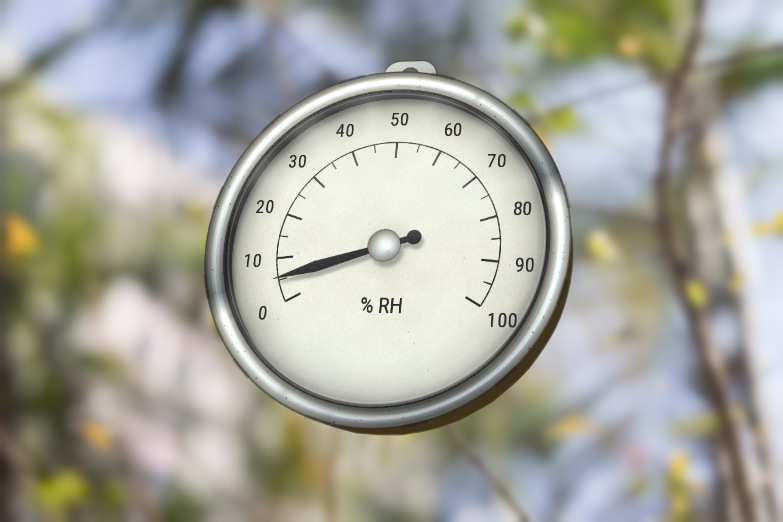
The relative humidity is 5 %
